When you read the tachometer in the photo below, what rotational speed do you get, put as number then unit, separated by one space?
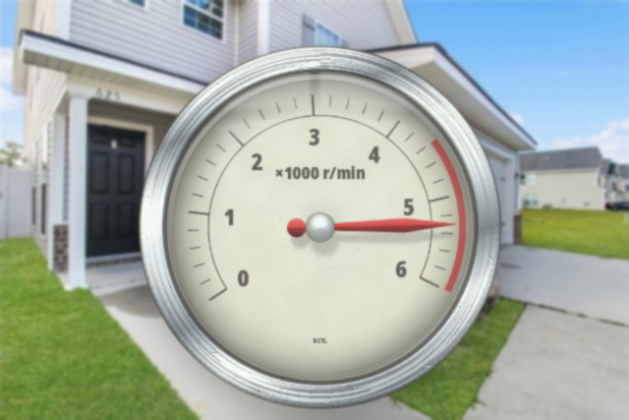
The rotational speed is 5300 rpm
